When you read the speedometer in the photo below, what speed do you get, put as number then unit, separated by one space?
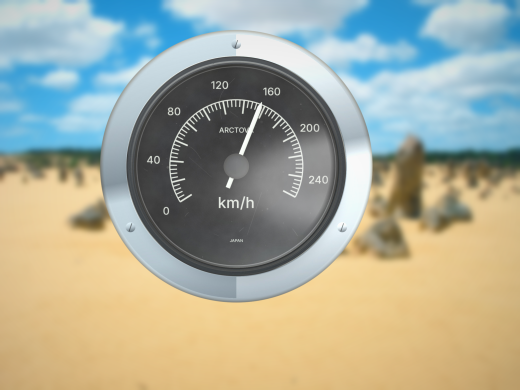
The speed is 156 km/h
